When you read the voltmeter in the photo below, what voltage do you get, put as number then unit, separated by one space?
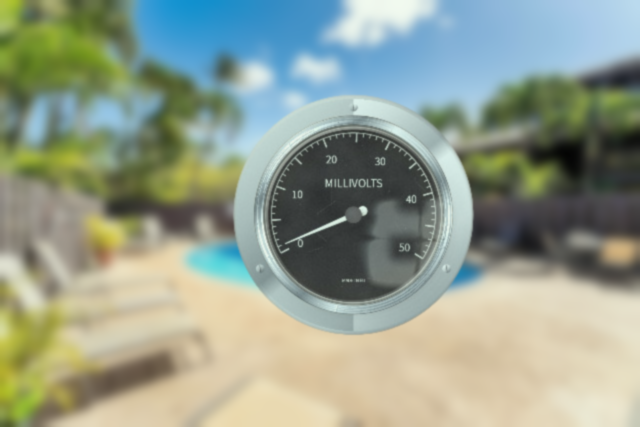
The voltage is 1 mV
